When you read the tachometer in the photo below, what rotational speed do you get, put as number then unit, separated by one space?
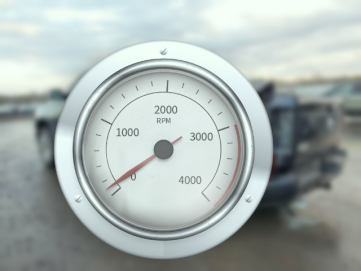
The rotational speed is 100 rpm
